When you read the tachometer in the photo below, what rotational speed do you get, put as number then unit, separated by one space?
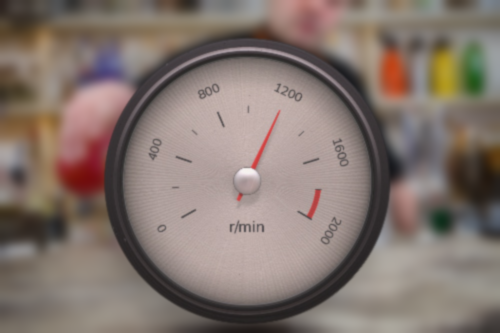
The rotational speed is 1200 rpm
